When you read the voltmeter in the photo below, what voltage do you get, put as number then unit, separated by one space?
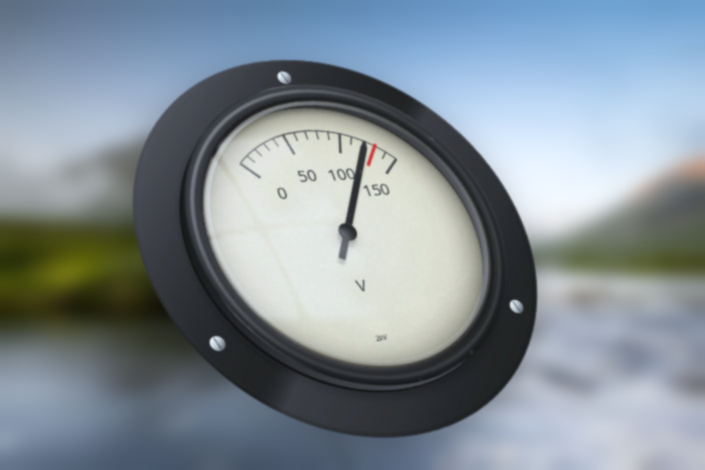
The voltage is 120 V
